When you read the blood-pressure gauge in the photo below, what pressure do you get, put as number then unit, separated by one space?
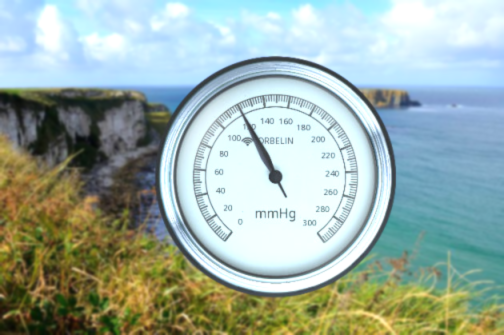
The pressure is 120 mmHg
